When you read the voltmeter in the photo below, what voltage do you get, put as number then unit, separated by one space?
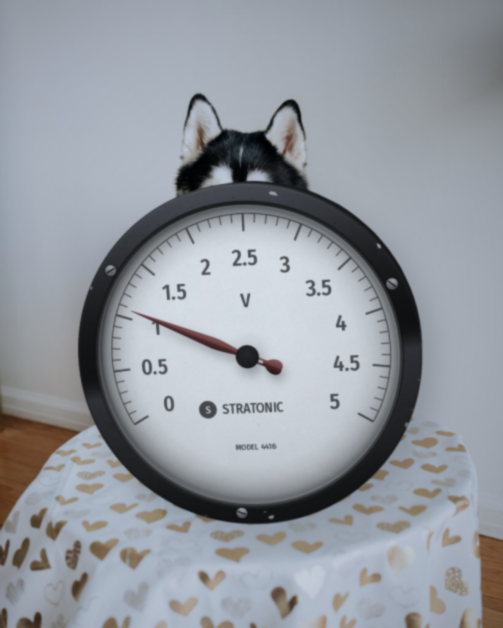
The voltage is 1.1 V
